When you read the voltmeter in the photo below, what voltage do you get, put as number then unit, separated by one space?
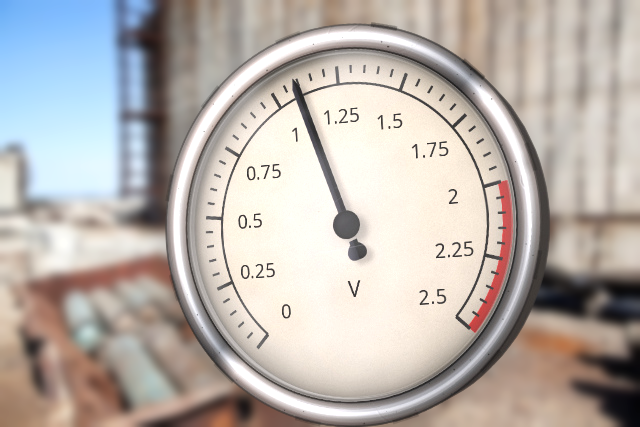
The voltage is 1.1 V
